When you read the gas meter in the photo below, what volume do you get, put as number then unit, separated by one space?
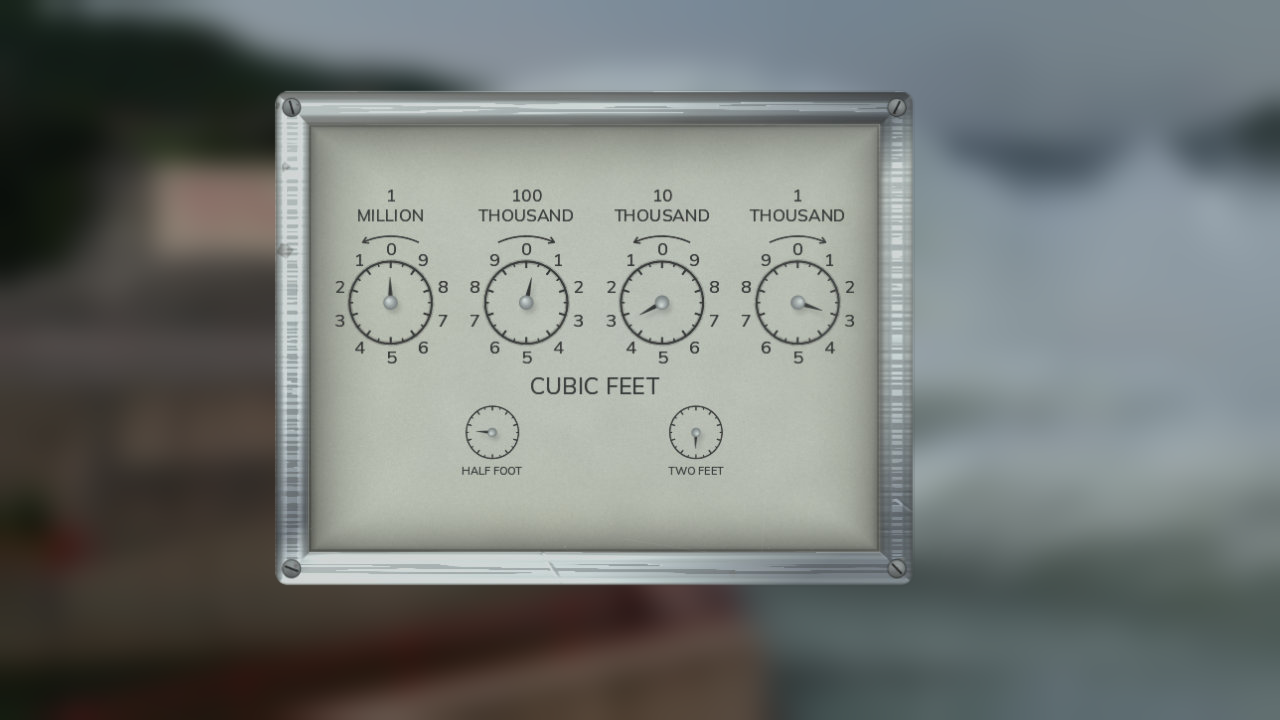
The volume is 3300 ft³
